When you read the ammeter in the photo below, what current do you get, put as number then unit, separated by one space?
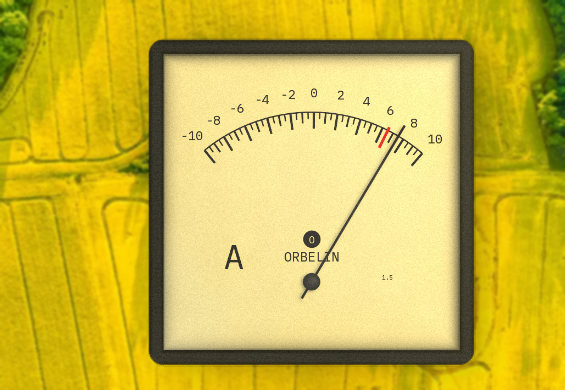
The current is 7.5 A
